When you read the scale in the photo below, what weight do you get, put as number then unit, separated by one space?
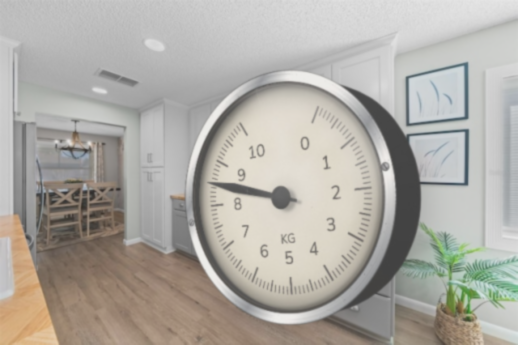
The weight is 8.5 kg
